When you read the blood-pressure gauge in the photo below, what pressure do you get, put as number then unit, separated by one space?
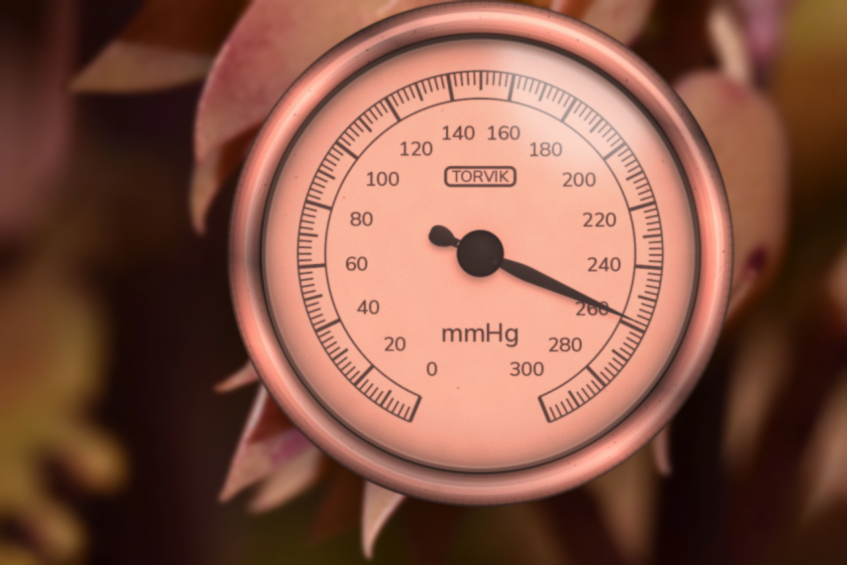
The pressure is 258 mmHg
